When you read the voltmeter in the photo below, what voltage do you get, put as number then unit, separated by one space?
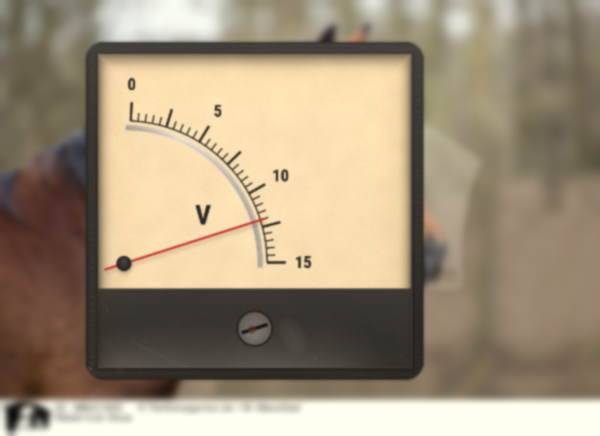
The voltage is 12 V
